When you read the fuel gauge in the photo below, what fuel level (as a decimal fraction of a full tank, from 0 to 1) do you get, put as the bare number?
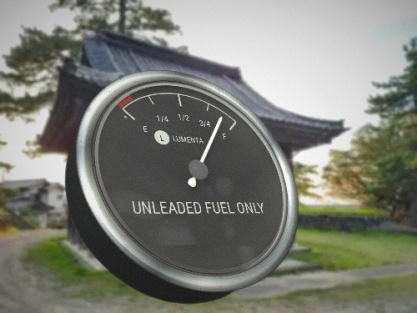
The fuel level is 0.875
